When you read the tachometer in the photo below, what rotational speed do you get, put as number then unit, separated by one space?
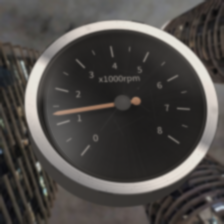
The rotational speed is 1250 rpm
